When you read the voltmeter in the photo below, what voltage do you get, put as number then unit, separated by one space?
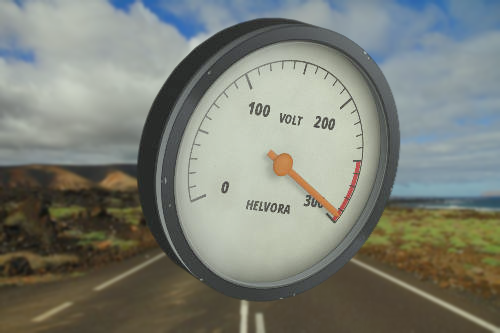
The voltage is 295 V
